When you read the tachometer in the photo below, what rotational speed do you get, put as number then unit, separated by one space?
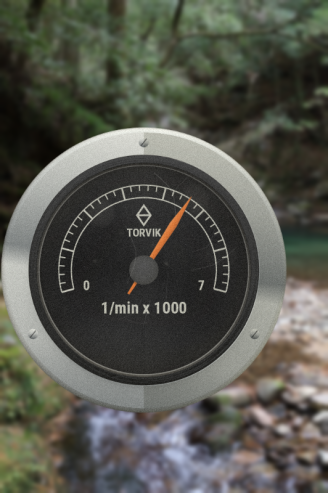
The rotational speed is 4600 rpm
